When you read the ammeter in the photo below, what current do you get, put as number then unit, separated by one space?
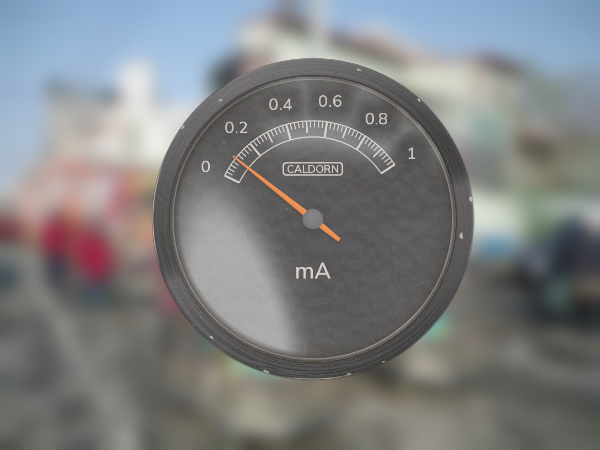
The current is 0.1 mA
